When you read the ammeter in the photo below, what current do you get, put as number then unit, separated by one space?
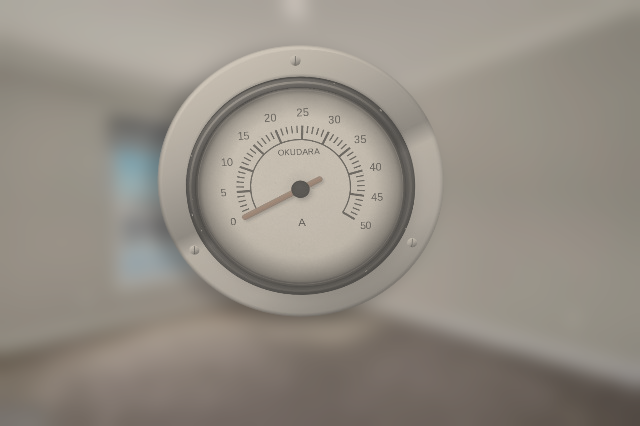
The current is 0 A
